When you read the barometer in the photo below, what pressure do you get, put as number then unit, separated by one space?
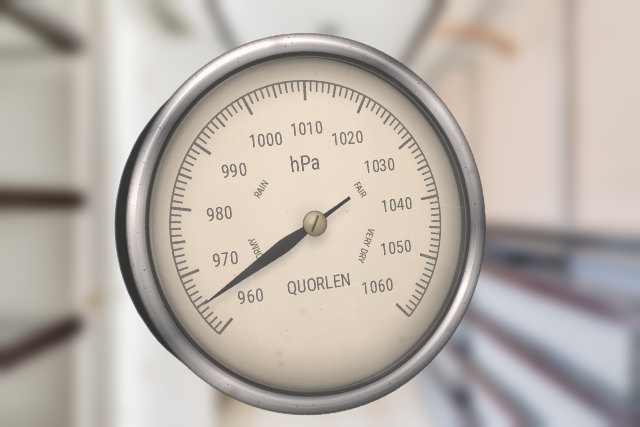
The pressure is 965 hPa
